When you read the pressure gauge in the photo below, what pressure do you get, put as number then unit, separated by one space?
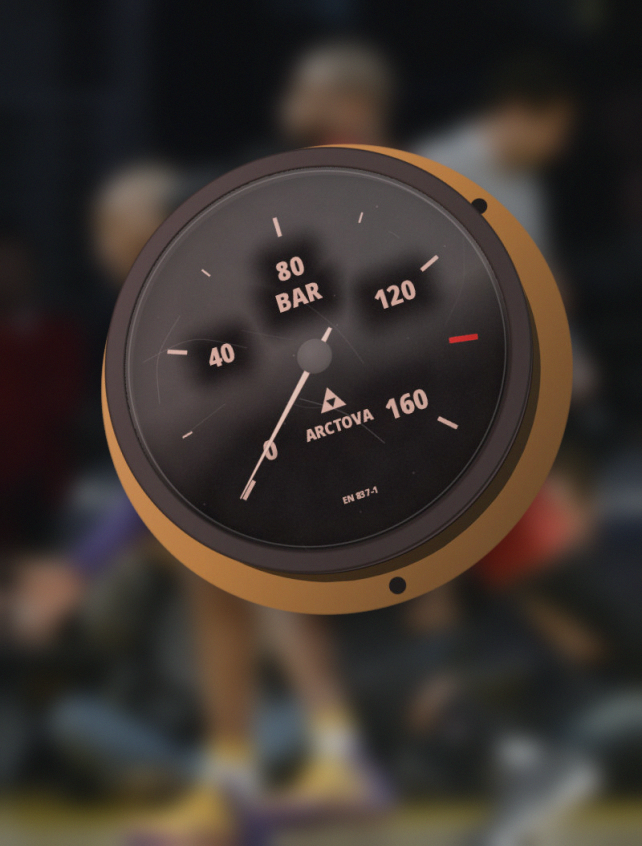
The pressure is 0 bar
